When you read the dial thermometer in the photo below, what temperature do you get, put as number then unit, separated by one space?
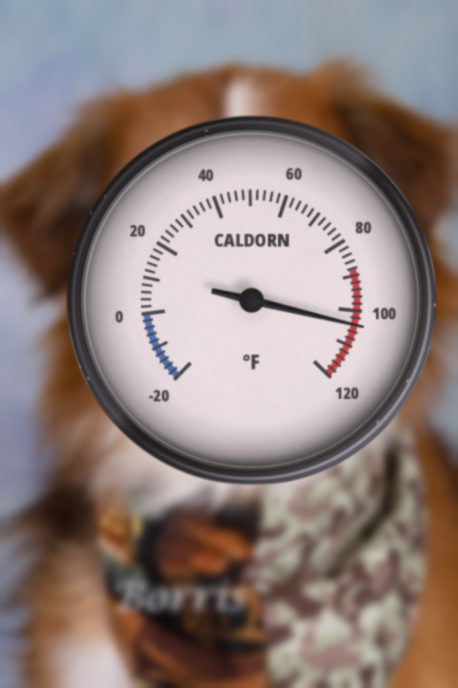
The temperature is 104 °F
